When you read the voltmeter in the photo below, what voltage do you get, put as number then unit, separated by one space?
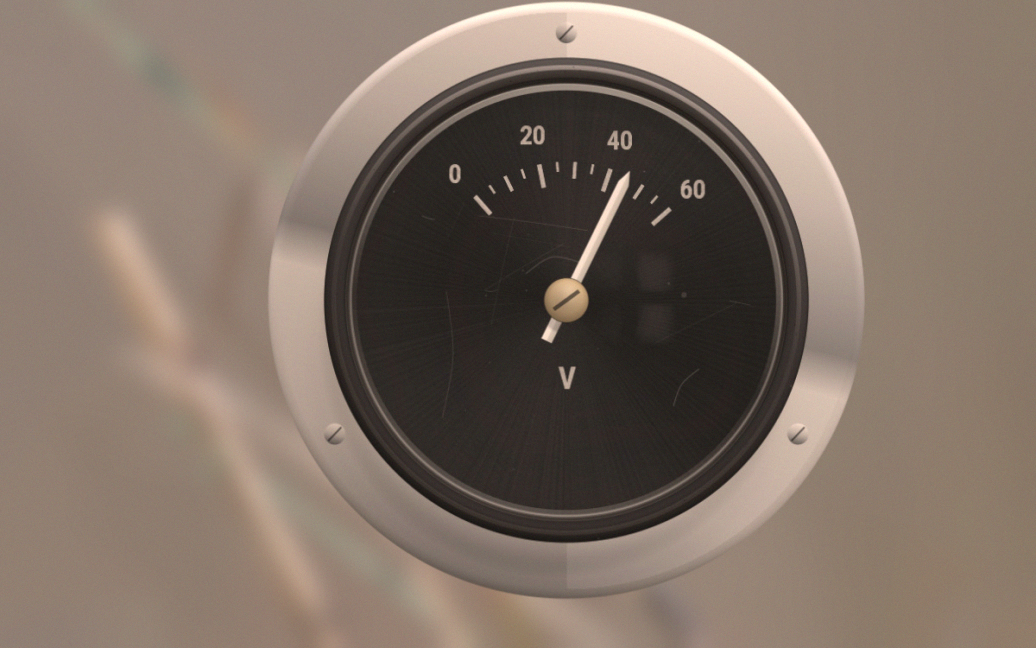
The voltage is 45 V
